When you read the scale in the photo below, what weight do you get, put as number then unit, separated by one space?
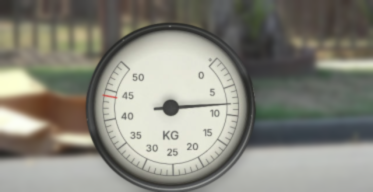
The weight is 8 kg
